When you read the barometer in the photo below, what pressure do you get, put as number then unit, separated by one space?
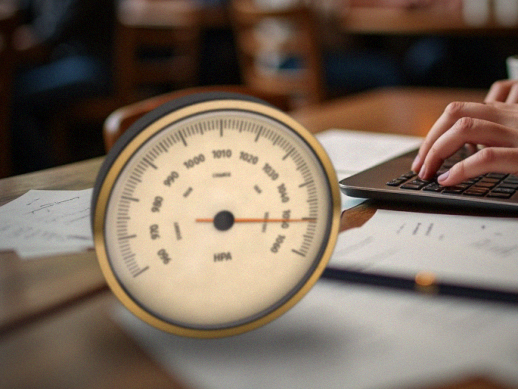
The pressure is 1050 hPa
